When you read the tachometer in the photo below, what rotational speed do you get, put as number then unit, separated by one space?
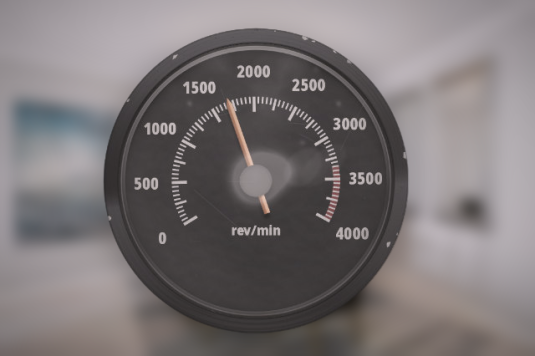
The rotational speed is 1700 rpm
